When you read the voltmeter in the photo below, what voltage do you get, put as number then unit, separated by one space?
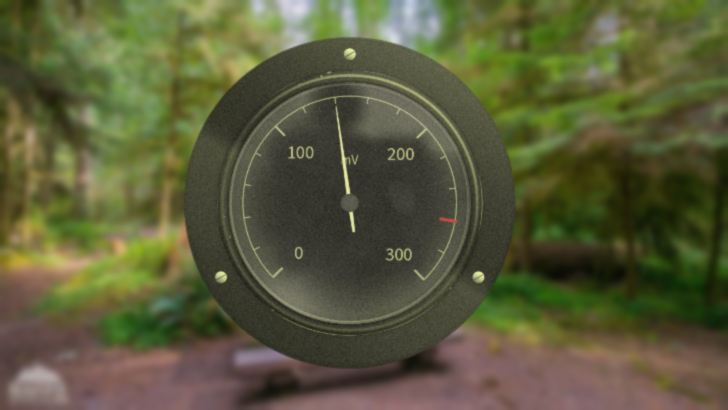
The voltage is 140 mV
